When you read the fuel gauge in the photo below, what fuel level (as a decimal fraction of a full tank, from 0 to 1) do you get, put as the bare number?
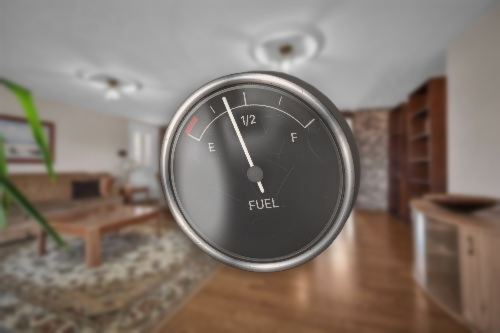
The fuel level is 0.375
